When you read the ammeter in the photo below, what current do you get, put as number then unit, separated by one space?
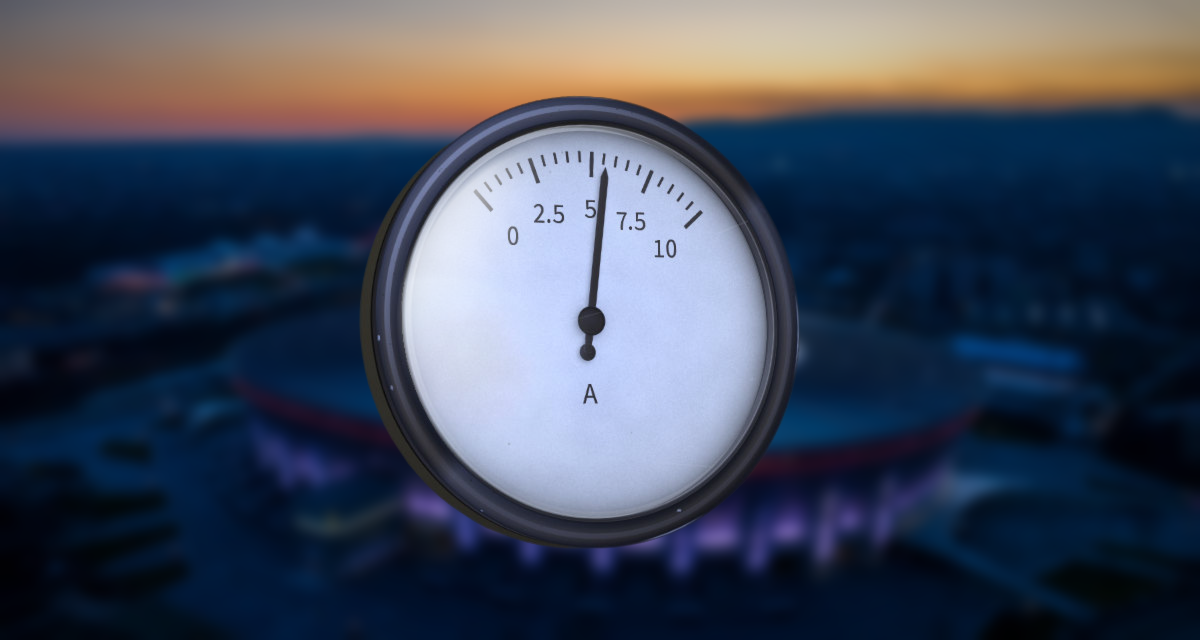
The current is 5.5 A
